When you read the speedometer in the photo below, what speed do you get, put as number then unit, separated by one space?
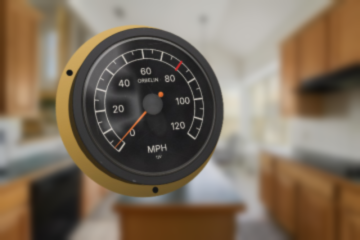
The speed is 2.5 mph
